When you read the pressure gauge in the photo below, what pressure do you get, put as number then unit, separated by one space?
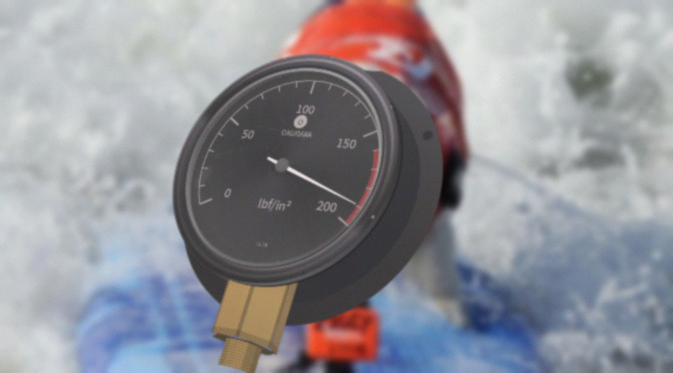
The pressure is 190 psi
